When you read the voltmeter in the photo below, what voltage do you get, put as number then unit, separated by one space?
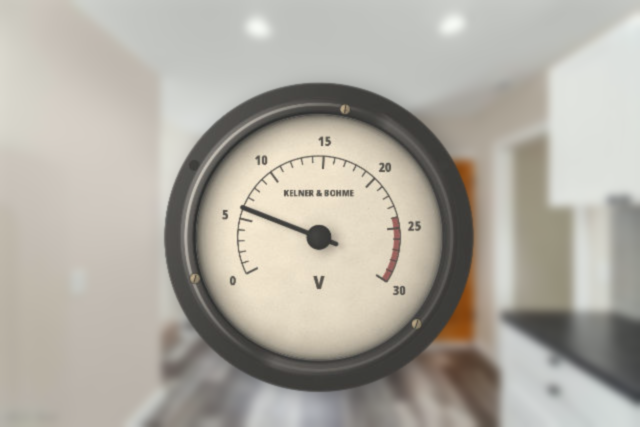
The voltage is 6 V
